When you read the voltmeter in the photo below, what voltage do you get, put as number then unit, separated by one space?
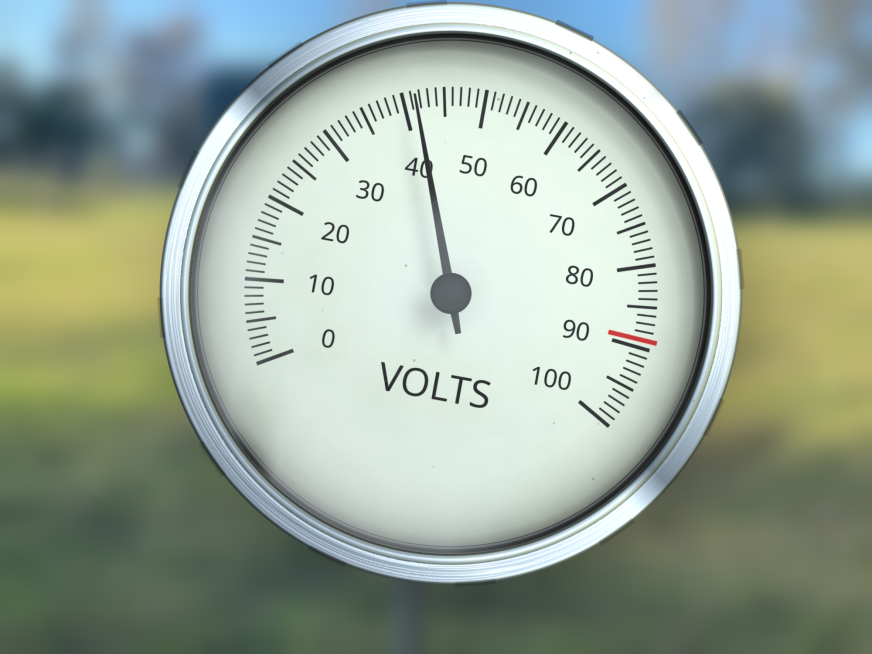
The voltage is 41.5 V
